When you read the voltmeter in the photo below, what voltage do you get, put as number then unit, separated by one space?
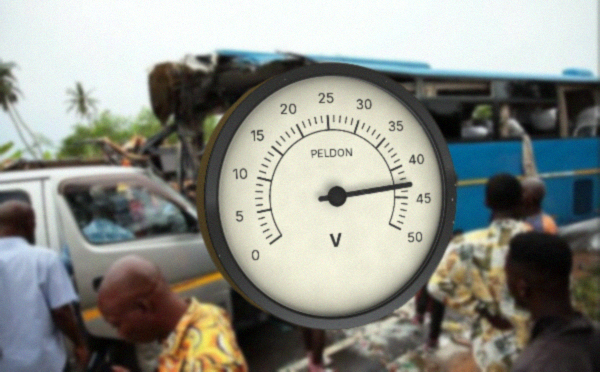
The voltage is 43 V
